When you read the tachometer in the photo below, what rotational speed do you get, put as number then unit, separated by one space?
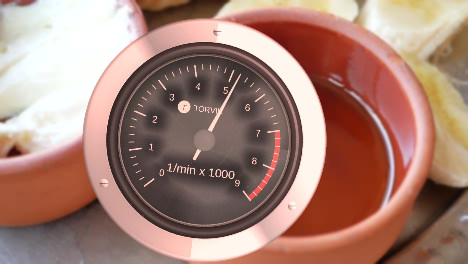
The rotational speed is 5200 rpm
